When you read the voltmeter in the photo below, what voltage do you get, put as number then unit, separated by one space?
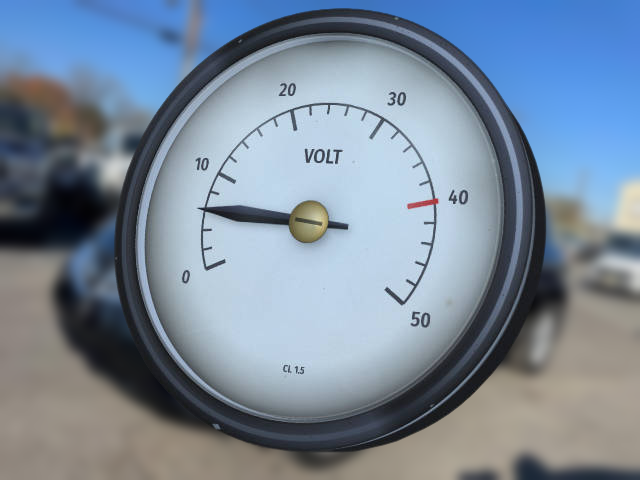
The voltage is 6 V
